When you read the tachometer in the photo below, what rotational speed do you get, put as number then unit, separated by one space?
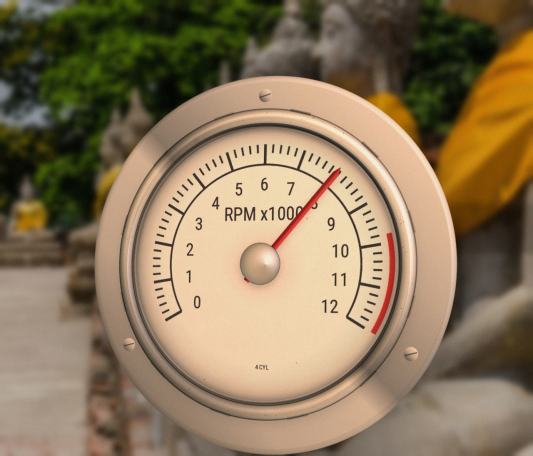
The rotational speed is 8000 rpm
